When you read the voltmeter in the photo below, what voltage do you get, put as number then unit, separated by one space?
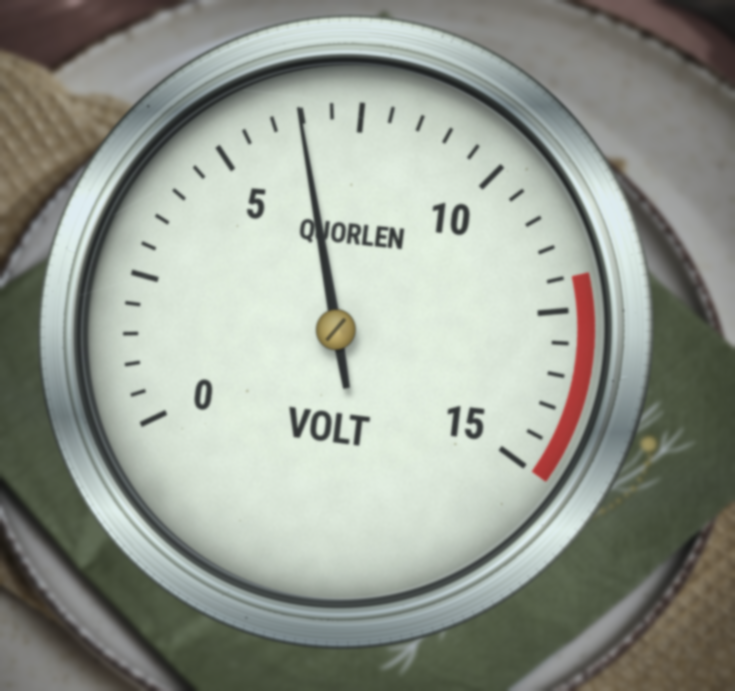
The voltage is 6.5 V
